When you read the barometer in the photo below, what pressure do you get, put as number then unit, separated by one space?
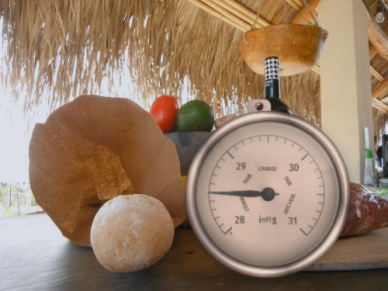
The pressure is 28.5 inHg
